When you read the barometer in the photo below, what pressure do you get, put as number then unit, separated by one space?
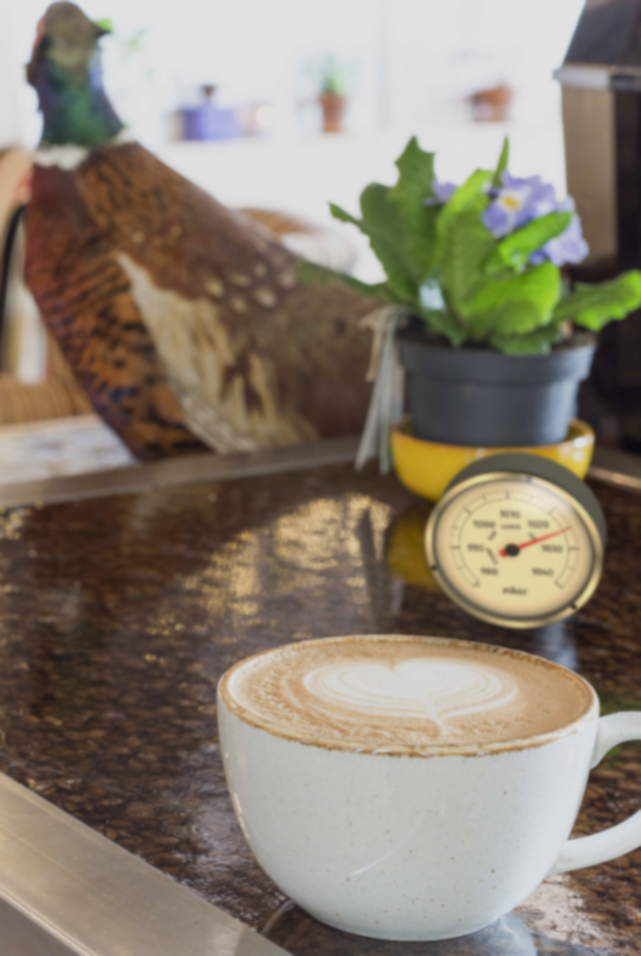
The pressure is 1025 mbar
